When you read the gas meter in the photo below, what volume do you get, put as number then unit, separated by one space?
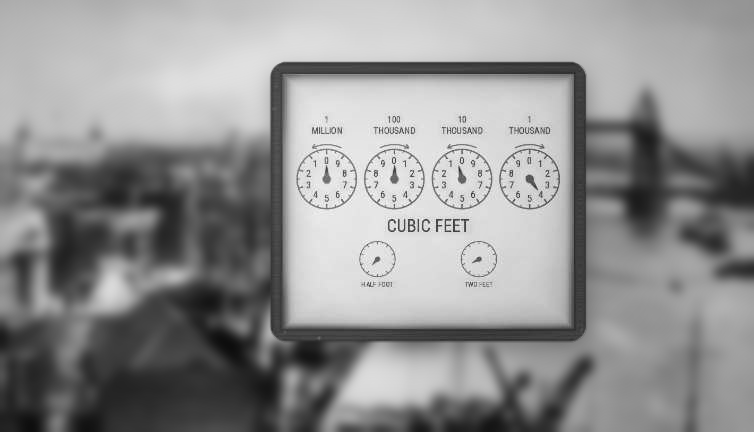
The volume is 400 ft³
